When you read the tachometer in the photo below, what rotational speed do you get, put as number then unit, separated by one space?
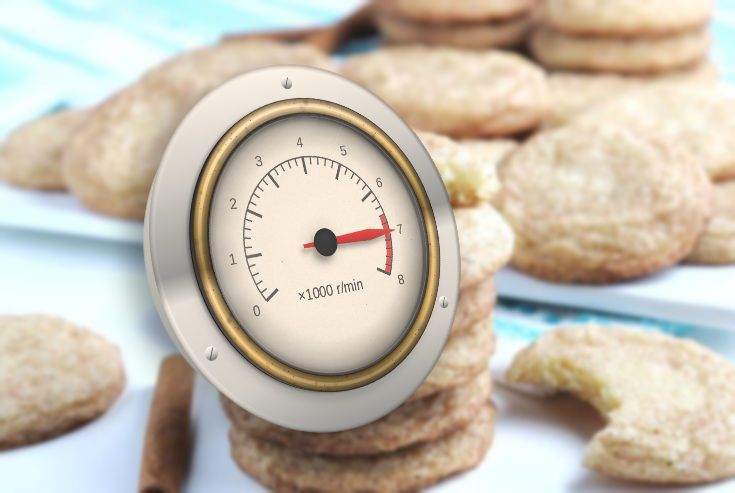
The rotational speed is 7000 rpm
